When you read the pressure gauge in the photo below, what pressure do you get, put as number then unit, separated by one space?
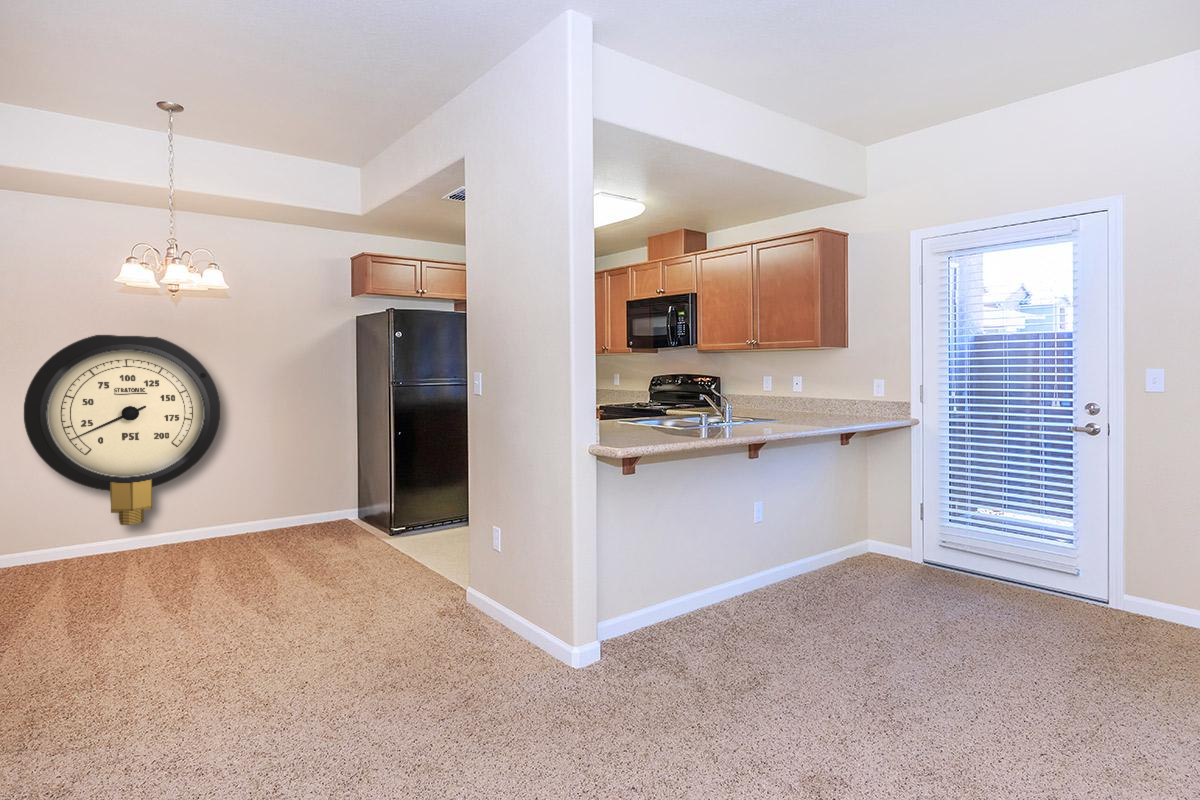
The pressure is 15 psi
